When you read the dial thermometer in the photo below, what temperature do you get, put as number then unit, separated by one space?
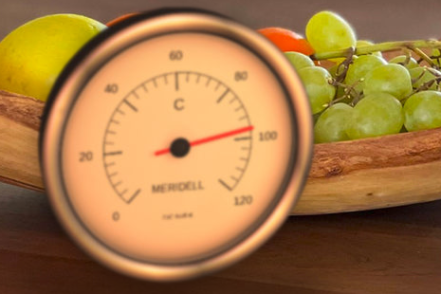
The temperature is 96 °C
